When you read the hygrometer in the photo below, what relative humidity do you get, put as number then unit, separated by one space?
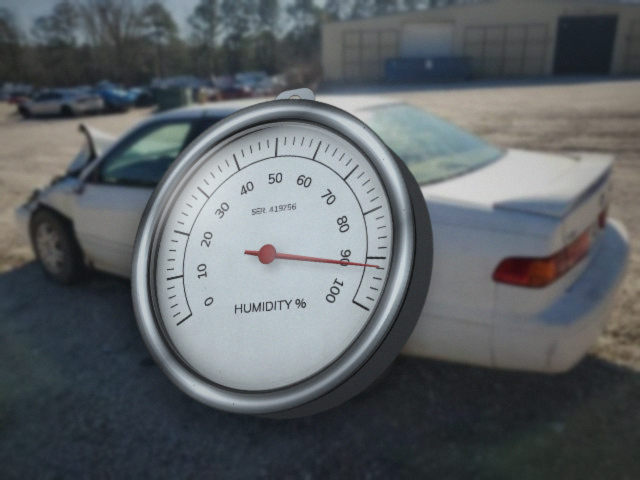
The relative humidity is 92 %
